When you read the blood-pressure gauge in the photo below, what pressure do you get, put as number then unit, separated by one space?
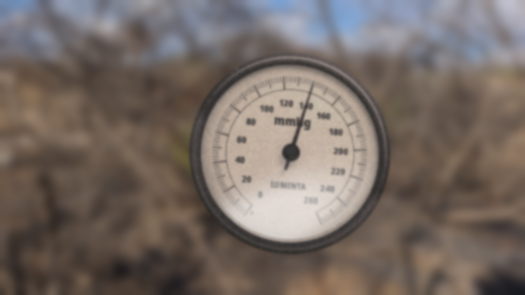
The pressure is 140 mmHg
